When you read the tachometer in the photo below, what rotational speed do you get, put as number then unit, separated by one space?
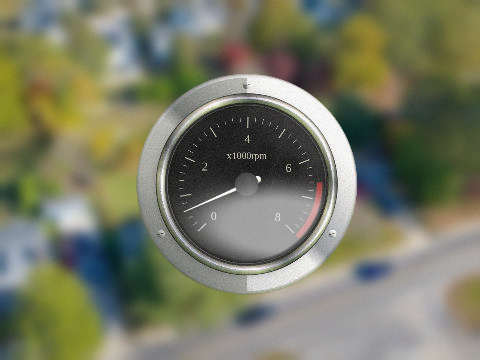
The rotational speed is 600 rpm
